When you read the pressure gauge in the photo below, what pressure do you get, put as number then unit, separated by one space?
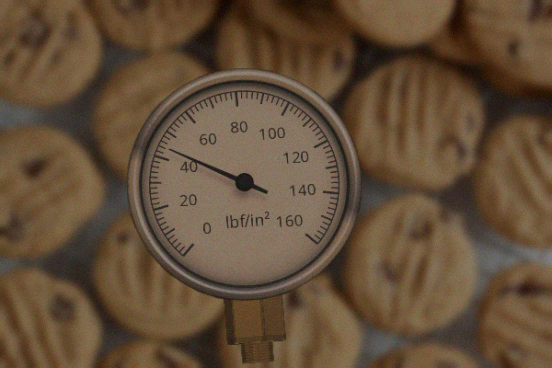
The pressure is 44 psi
